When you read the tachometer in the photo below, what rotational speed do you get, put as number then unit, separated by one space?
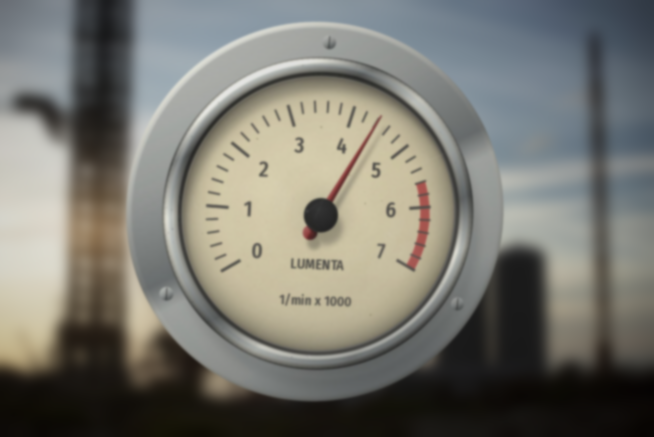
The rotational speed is 4400 rpm
